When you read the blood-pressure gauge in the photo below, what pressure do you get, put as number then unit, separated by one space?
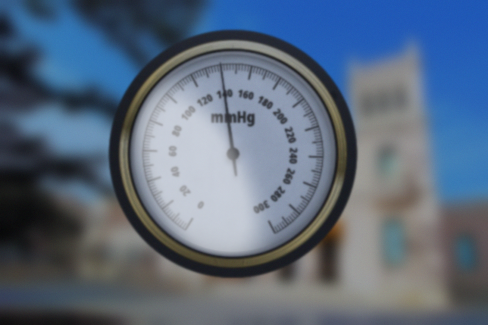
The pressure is 140 mmHg
